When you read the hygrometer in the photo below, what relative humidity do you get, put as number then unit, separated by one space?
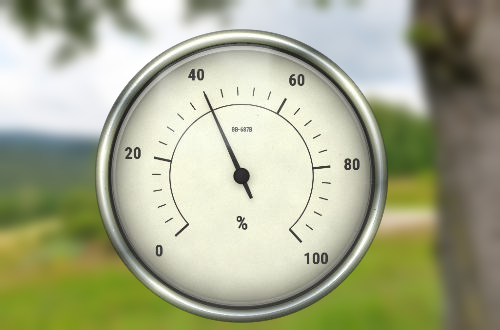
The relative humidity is 40 %
